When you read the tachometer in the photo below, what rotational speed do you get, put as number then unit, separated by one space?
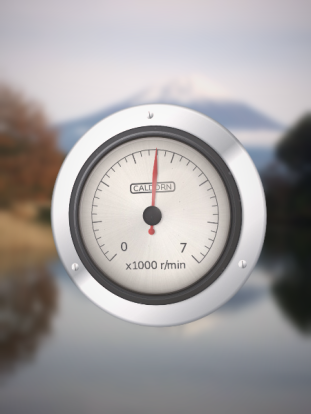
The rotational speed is 3600 rpm
